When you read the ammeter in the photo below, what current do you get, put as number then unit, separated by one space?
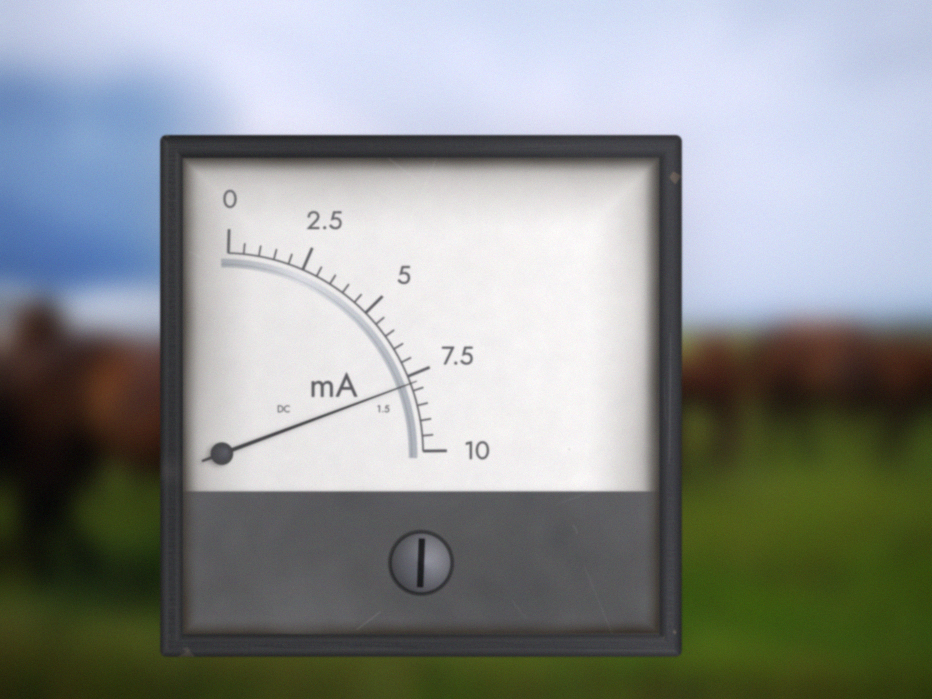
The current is 7.75 mA
